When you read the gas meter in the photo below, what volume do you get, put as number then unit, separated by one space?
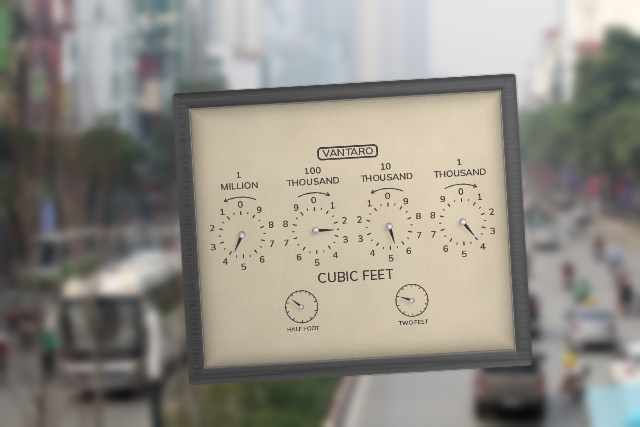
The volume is 425400 ft³
